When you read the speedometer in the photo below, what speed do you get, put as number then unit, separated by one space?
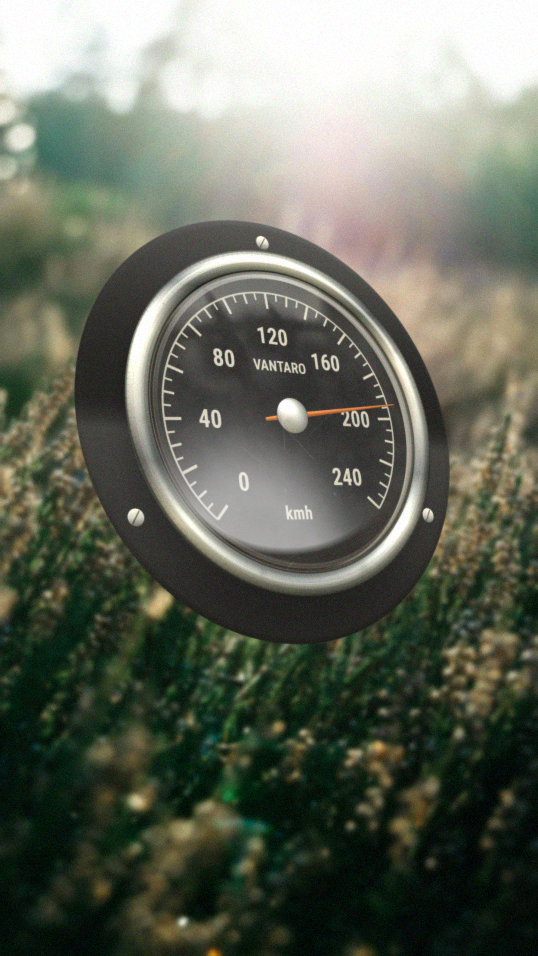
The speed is 195 km/h
